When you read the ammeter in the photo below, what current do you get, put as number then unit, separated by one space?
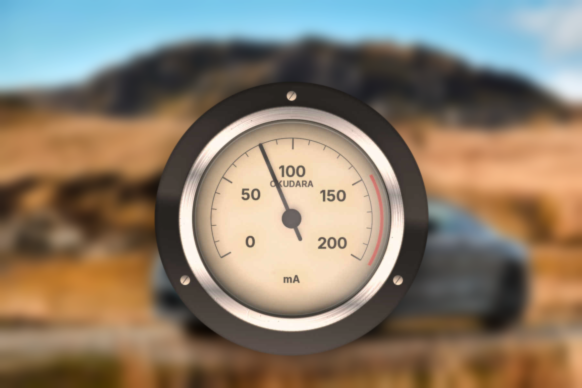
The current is 80 mA
